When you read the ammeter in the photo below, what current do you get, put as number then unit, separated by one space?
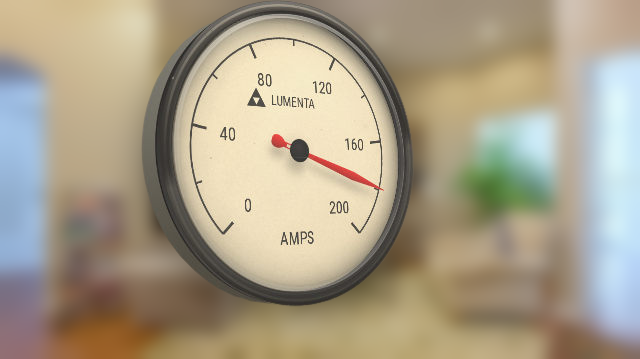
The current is 180 A
